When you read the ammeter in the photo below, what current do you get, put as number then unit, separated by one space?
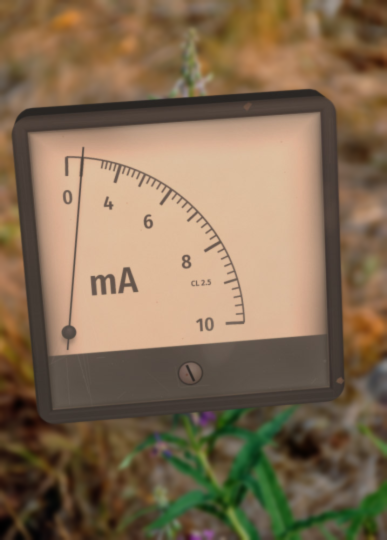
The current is 2 mA
